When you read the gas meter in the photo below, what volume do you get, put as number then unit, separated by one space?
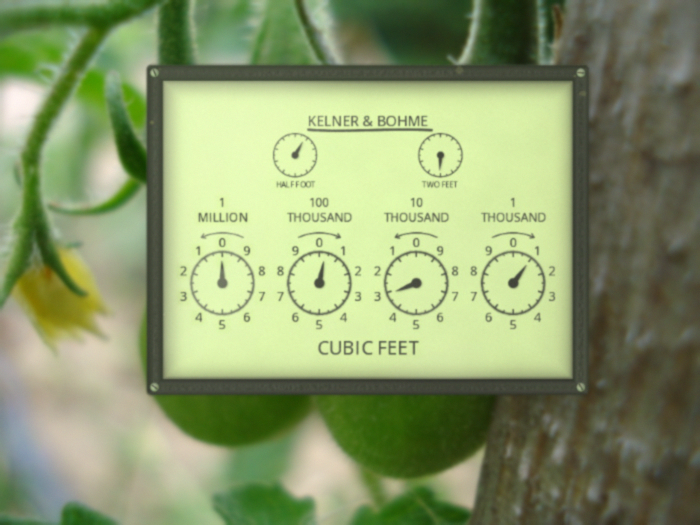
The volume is 3100 ft³
